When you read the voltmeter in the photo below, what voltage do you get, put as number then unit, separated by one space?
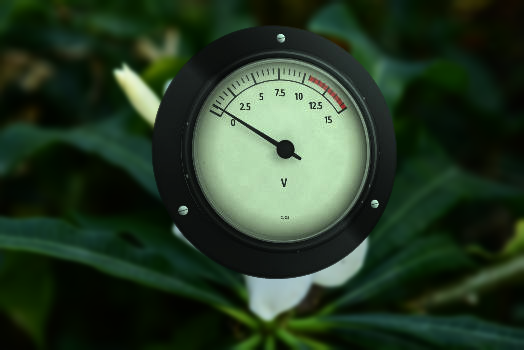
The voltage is 0.5 V
